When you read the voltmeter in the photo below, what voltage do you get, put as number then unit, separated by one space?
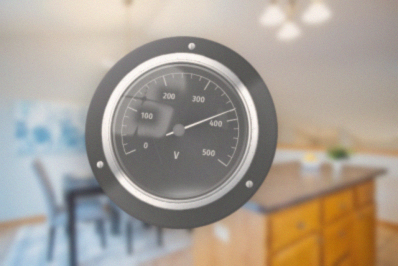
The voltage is 380 V
